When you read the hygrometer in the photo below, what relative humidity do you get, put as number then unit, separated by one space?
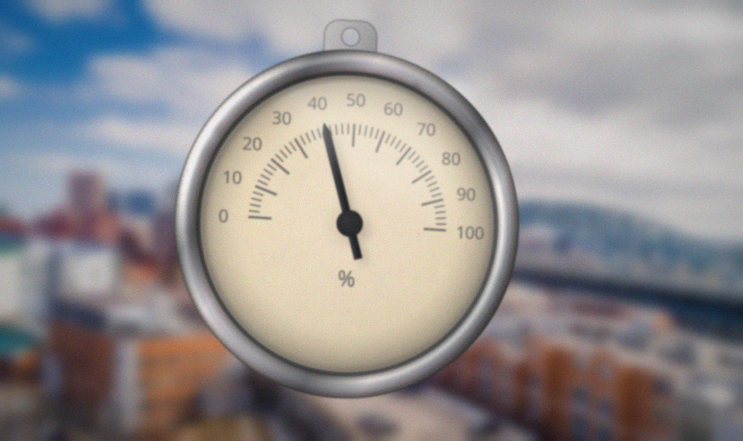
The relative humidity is 40 %
